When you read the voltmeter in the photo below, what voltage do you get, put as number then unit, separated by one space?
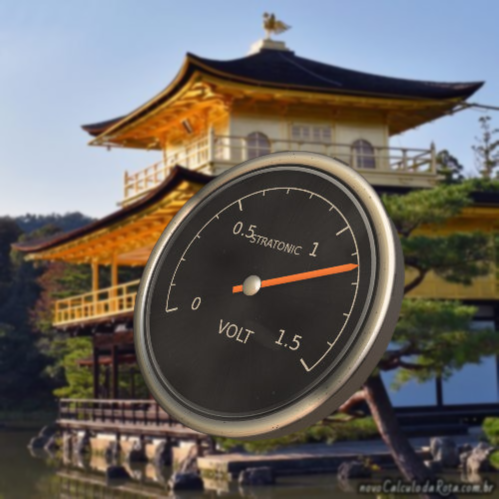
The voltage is 1.15 V
